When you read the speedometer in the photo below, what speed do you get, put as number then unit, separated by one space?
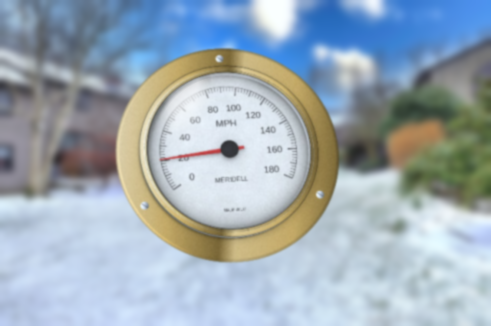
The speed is 20 mph
